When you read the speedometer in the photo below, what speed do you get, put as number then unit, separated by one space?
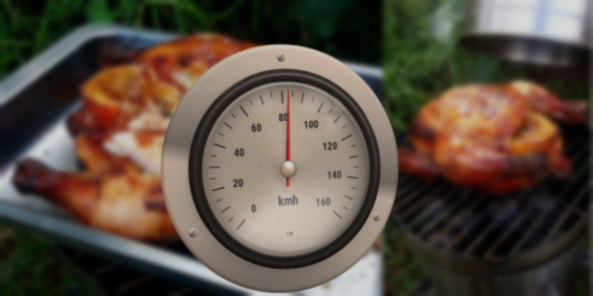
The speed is 82.5 km/h
